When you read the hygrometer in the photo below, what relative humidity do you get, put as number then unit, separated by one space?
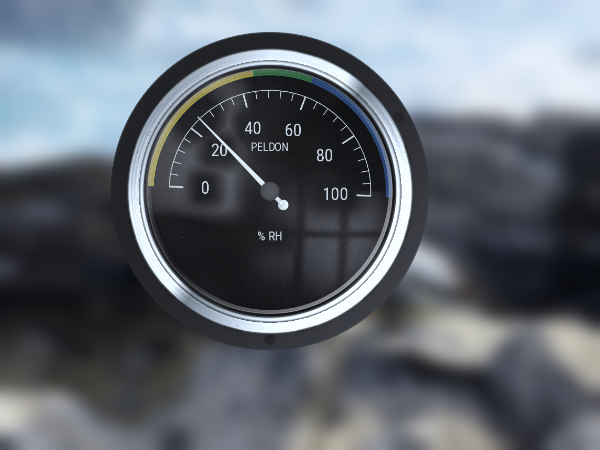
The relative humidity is 24 %
